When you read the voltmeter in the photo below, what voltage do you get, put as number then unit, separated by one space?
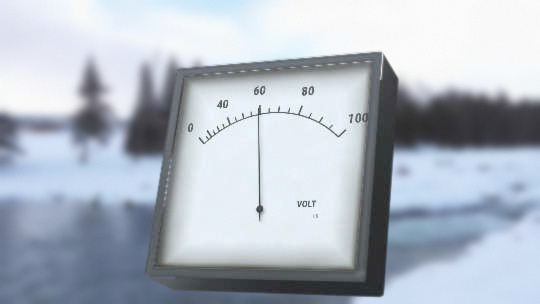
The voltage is 60 V
